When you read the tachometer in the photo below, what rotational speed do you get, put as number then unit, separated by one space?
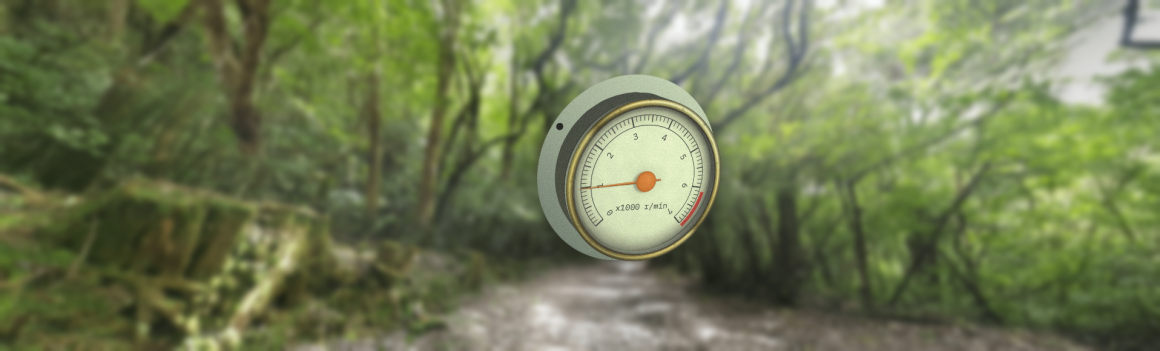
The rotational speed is 1000 rpm
